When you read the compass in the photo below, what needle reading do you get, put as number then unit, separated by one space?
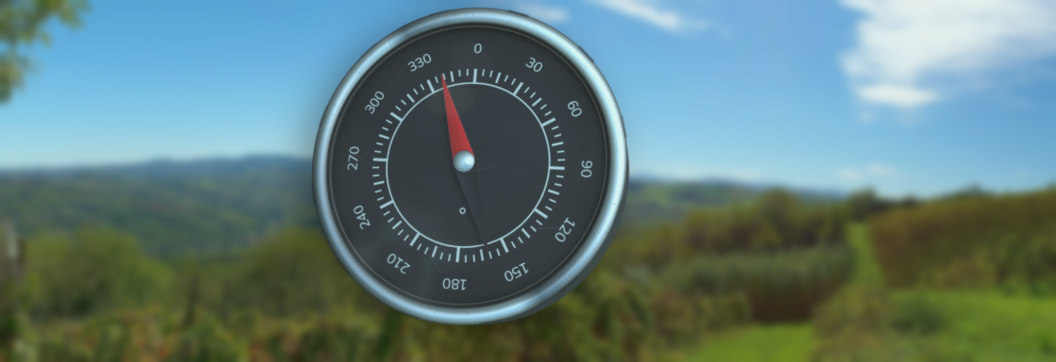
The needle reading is 340 °
